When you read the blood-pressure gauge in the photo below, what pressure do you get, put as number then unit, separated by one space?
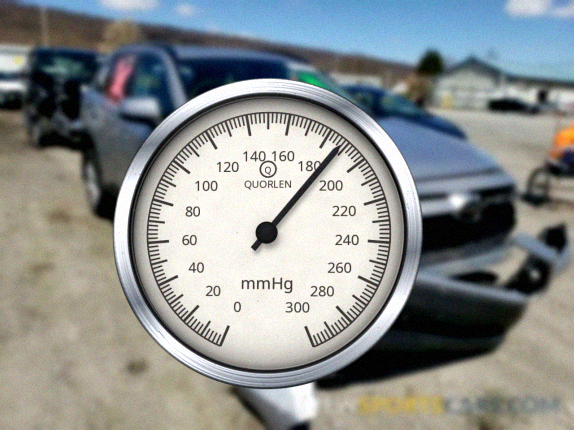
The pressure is 188 mmHg
